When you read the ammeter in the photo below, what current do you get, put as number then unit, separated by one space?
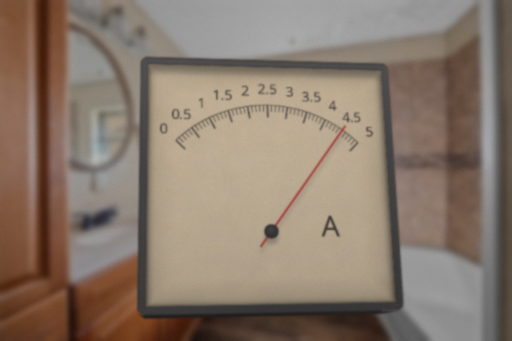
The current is 4.5 A
